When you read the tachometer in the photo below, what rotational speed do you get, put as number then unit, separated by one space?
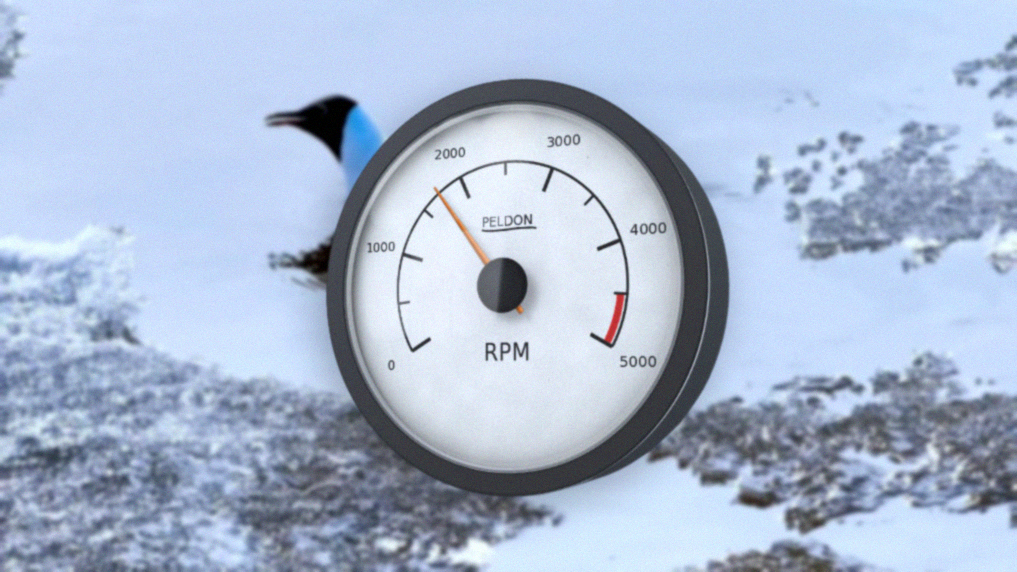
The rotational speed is 1750 rpm
